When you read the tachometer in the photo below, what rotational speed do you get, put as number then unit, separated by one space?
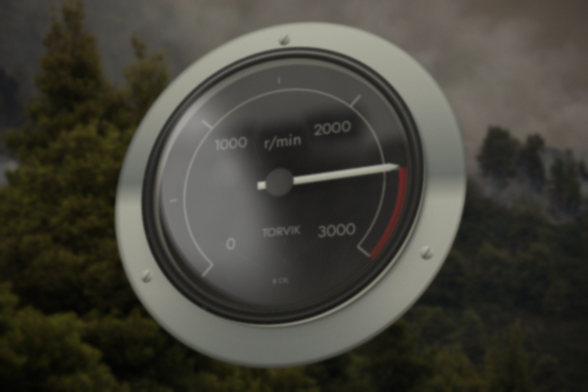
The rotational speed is 2500 rpm
